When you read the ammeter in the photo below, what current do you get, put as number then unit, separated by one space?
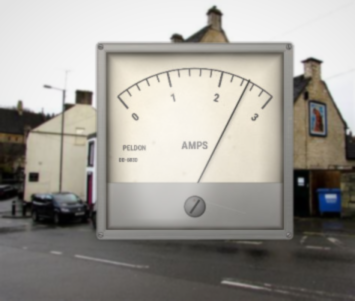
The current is 2.5 A
